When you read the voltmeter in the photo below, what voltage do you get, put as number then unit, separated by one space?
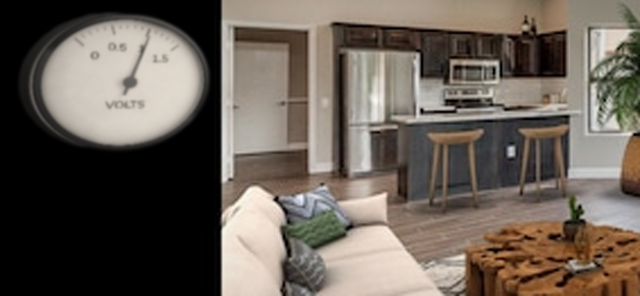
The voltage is 1 V
